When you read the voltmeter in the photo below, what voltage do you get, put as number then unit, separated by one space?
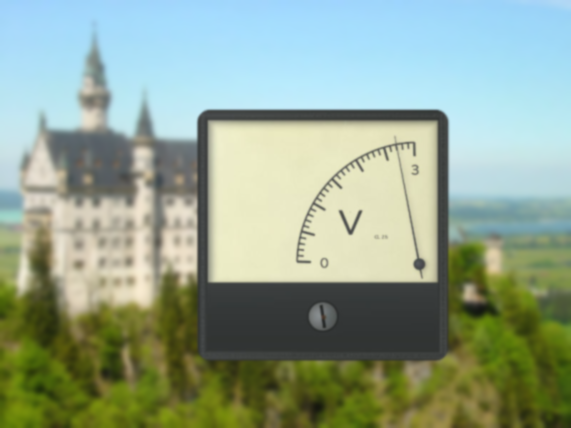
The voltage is 2.7 V
